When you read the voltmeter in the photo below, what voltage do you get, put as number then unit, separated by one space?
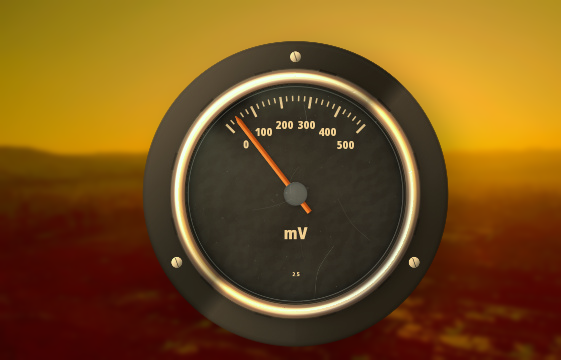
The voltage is 40 mV
